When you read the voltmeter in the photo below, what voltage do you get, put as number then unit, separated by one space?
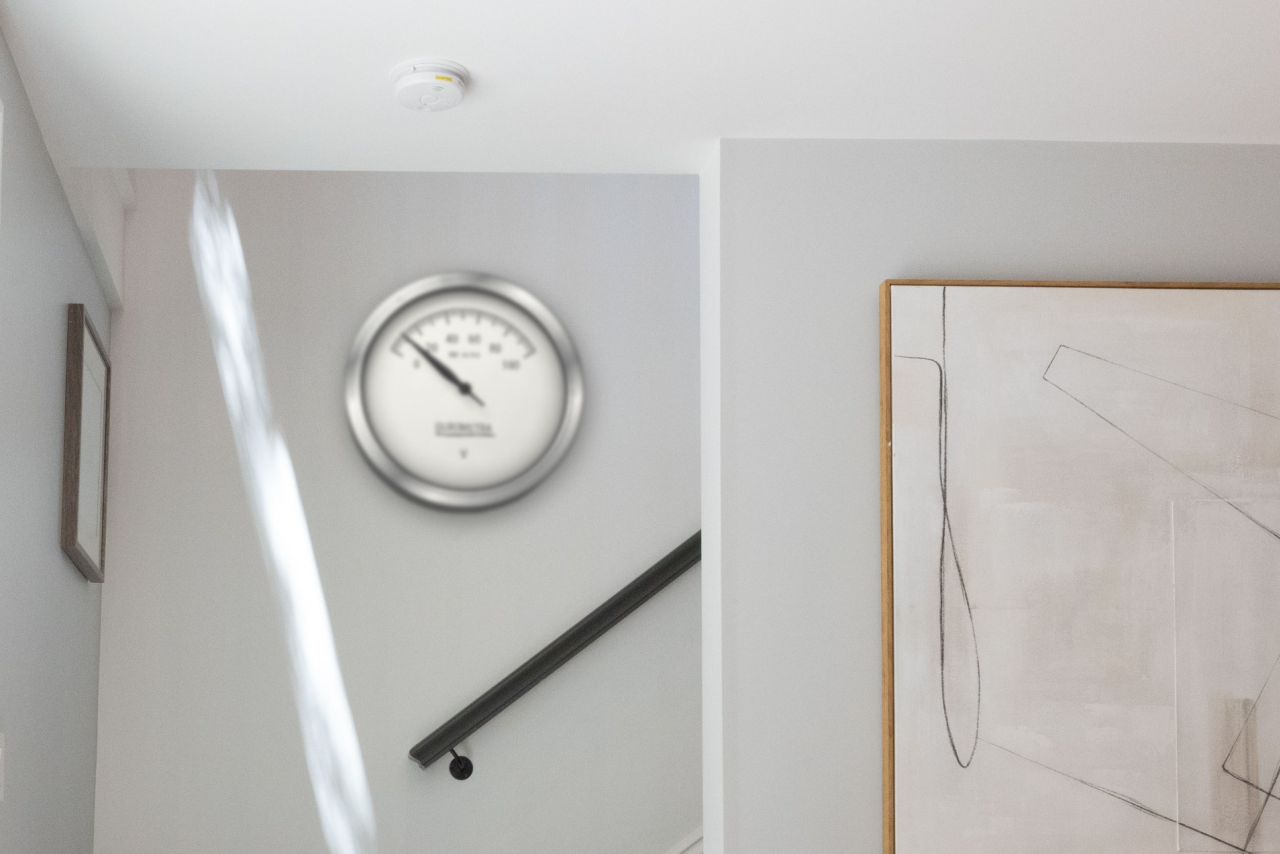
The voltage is 10 V
